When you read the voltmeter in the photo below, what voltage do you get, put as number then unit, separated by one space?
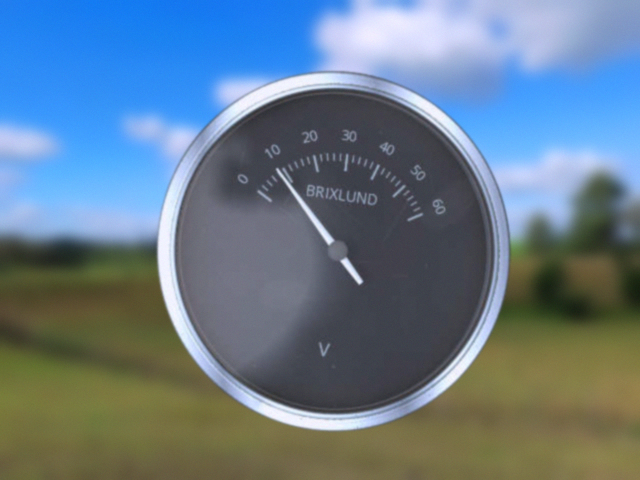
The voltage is 8 V
